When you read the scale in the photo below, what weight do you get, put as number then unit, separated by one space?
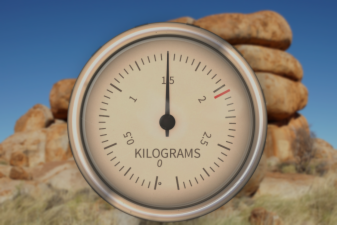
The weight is 1.5 kg
